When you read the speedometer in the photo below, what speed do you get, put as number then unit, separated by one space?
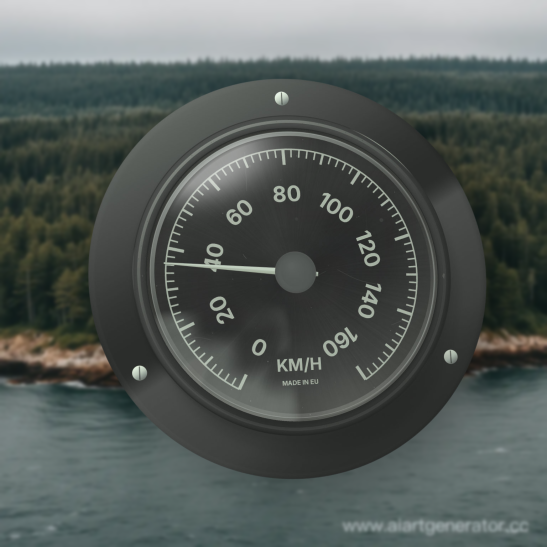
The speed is 36 km/h
